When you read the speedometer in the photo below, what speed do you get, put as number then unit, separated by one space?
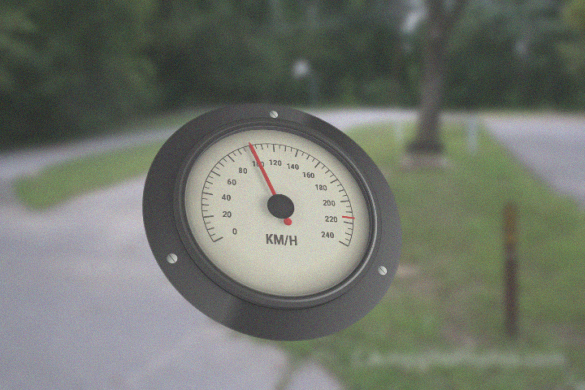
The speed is 100 km/h
